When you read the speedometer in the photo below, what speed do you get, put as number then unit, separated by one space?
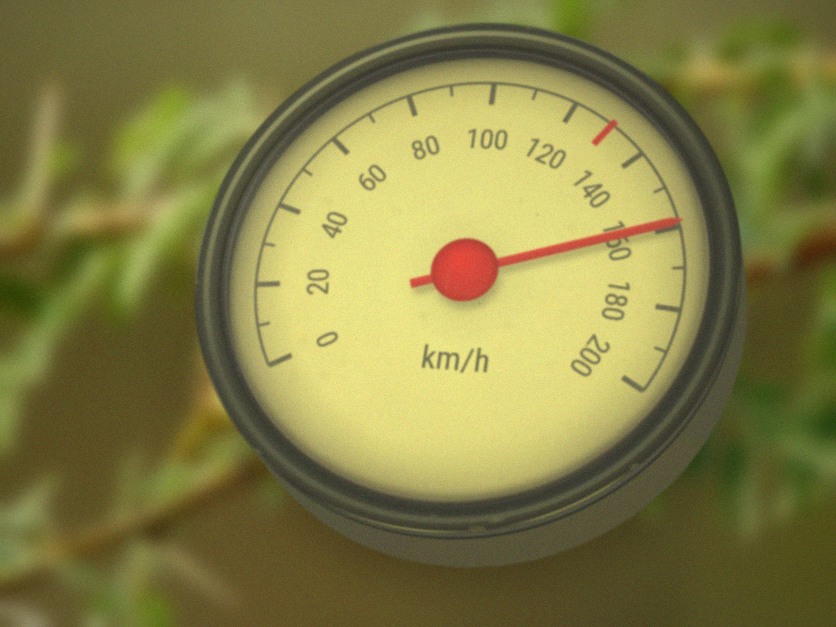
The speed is 160 km/h
